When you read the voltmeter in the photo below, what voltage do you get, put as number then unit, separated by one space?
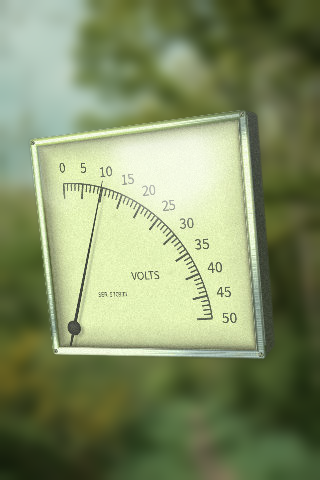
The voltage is 10 V
